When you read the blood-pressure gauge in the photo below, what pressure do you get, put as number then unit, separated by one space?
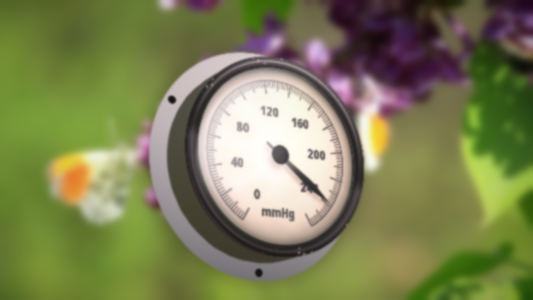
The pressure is 240 mmHg
